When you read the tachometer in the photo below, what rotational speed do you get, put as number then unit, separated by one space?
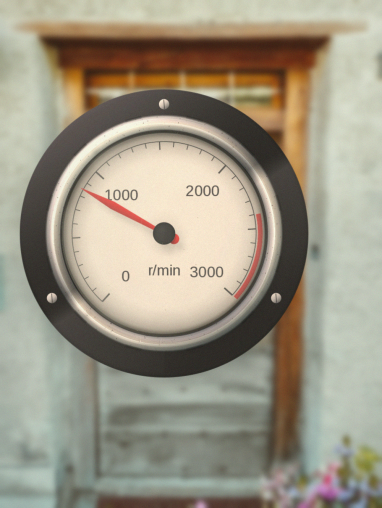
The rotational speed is 850 rpm
